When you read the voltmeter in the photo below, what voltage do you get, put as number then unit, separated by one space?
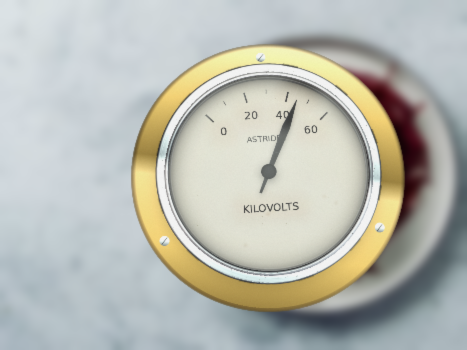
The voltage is 45 kV
